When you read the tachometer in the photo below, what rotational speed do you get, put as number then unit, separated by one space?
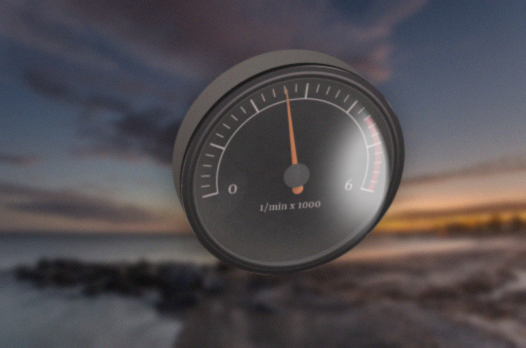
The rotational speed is 2600 rpm
